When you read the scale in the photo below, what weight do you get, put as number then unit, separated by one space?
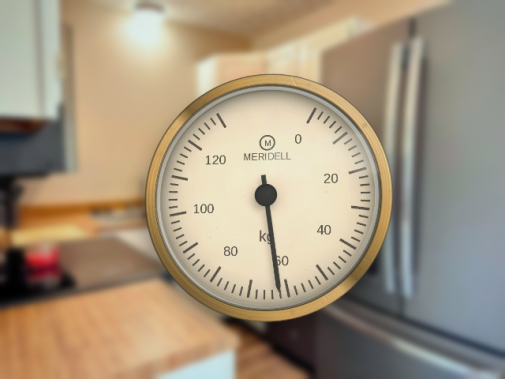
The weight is 62 kg
